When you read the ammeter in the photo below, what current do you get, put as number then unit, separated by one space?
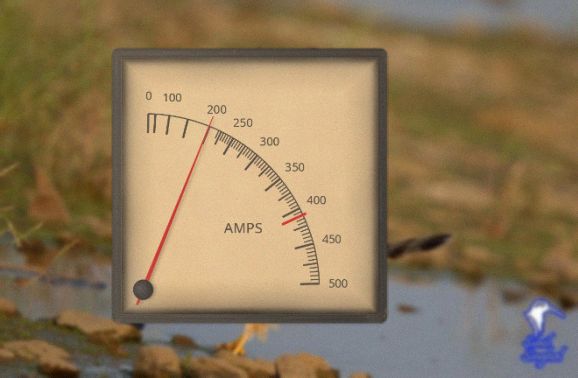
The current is 200 A
